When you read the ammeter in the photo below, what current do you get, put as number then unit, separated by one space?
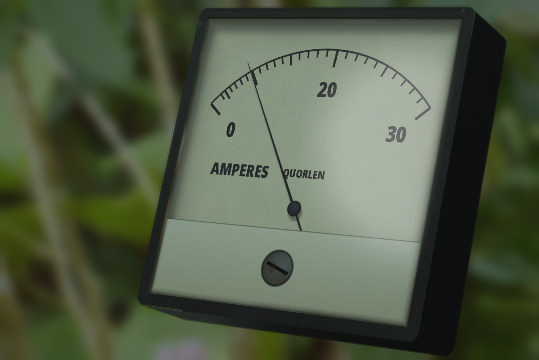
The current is 10 A
